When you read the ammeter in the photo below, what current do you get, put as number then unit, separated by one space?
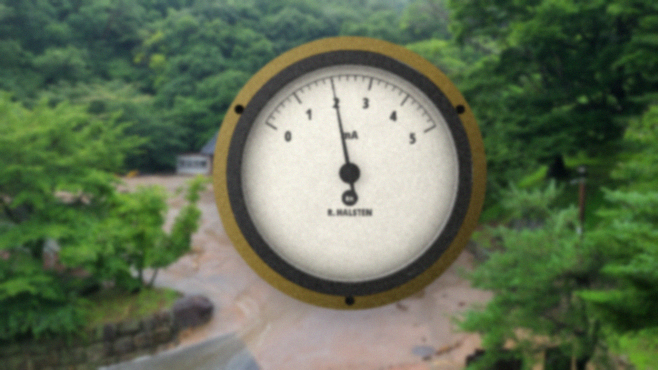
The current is 2 mA
